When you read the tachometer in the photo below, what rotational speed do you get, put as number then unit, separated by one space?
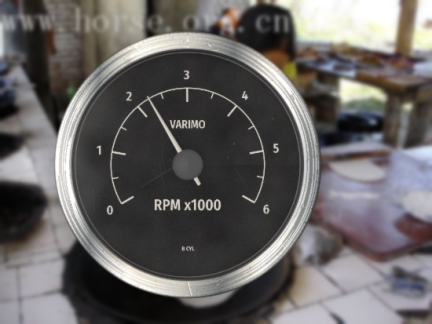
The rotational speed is 2250 rpm
